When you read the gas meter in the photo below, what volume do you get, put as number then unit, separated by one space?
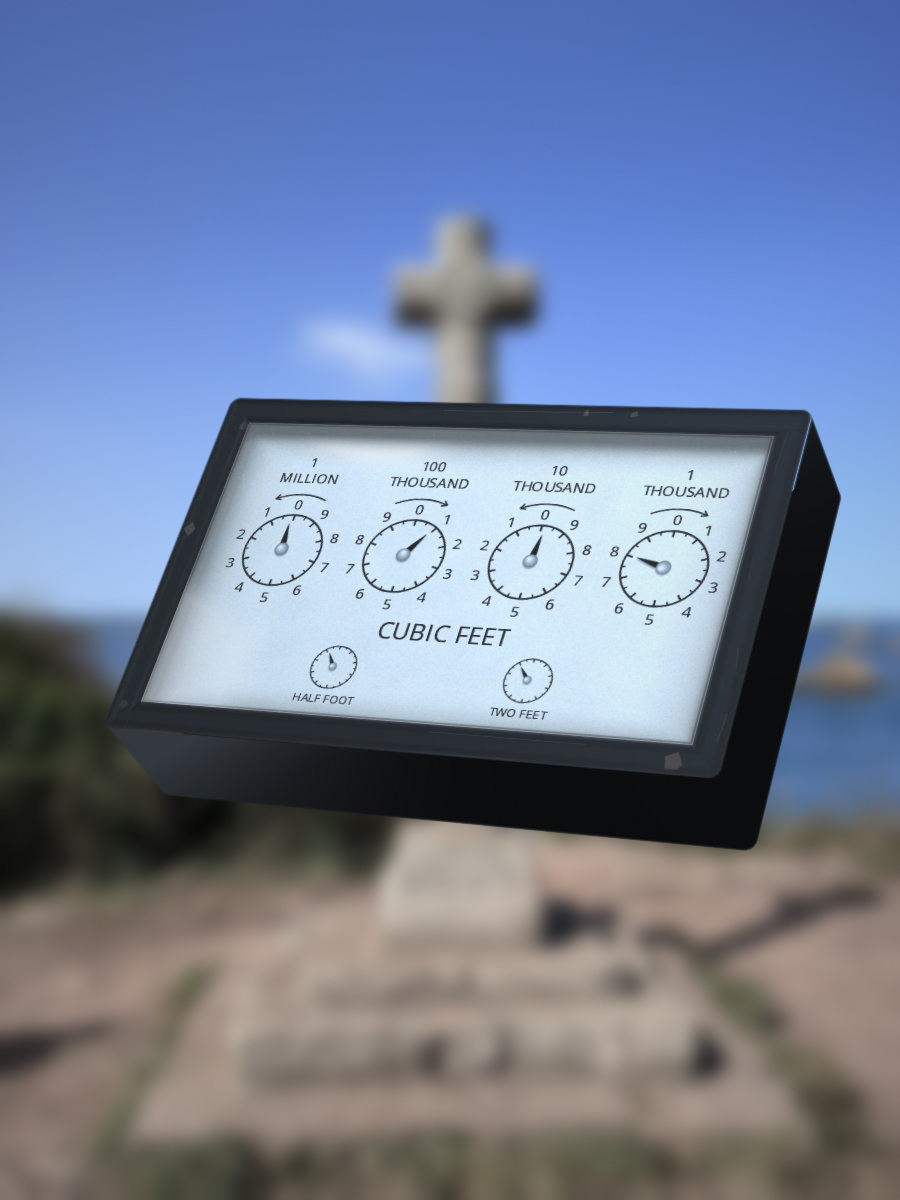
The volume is 9800 ft³
